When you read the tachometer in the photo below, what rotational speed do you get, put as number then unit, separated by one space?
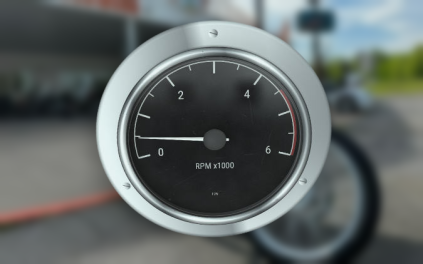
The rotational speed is 500 rpm
